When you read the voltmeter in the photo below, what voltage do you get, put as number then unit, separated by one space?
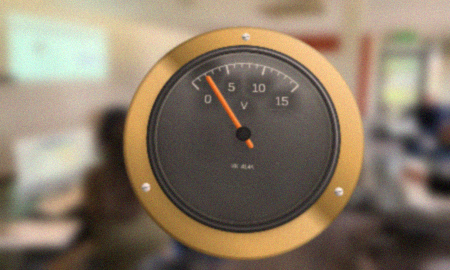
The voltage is 2 V
